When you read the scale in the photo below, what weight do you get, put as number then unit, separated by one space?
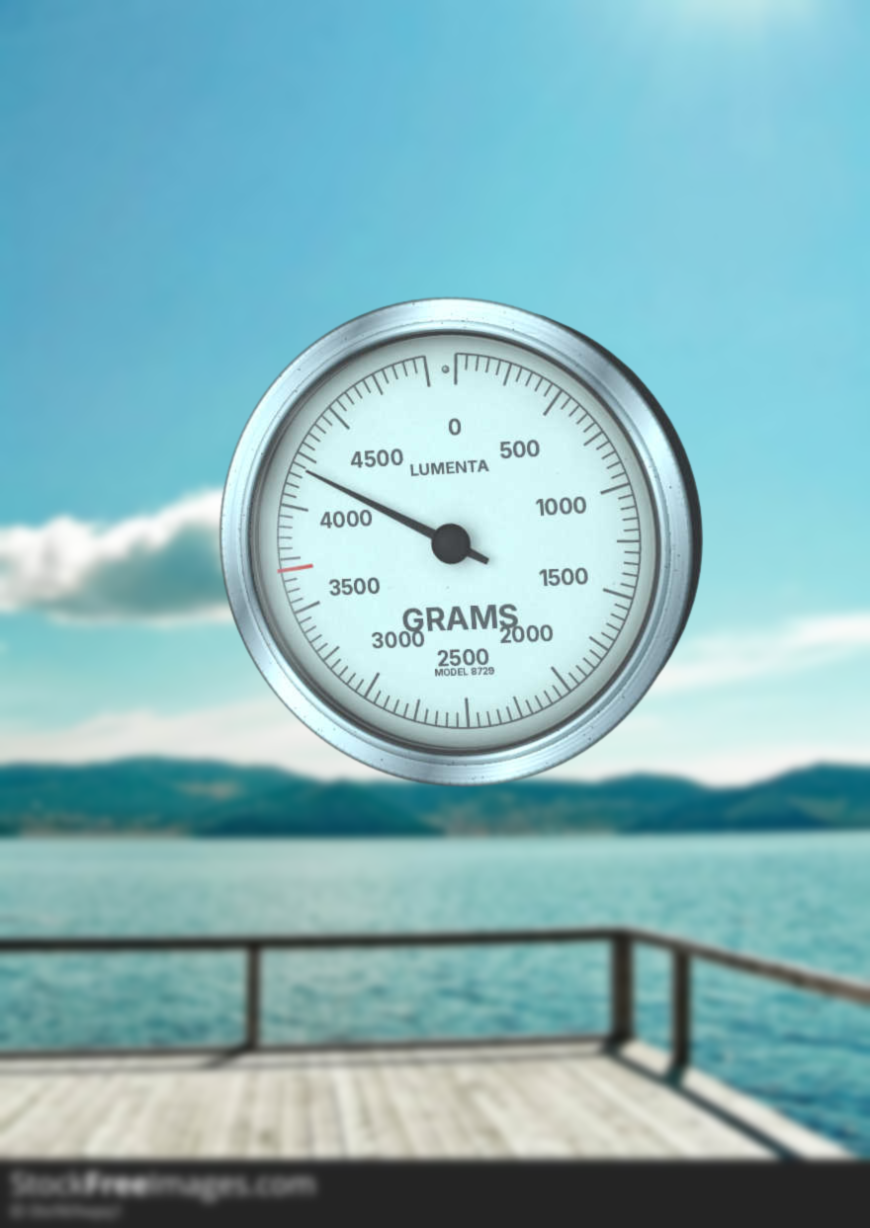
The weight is 4200 g
